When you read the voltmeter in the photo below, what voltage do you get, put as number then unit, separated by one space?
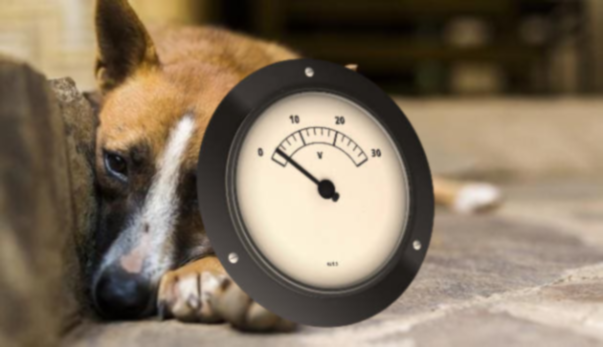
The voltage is 2 V
